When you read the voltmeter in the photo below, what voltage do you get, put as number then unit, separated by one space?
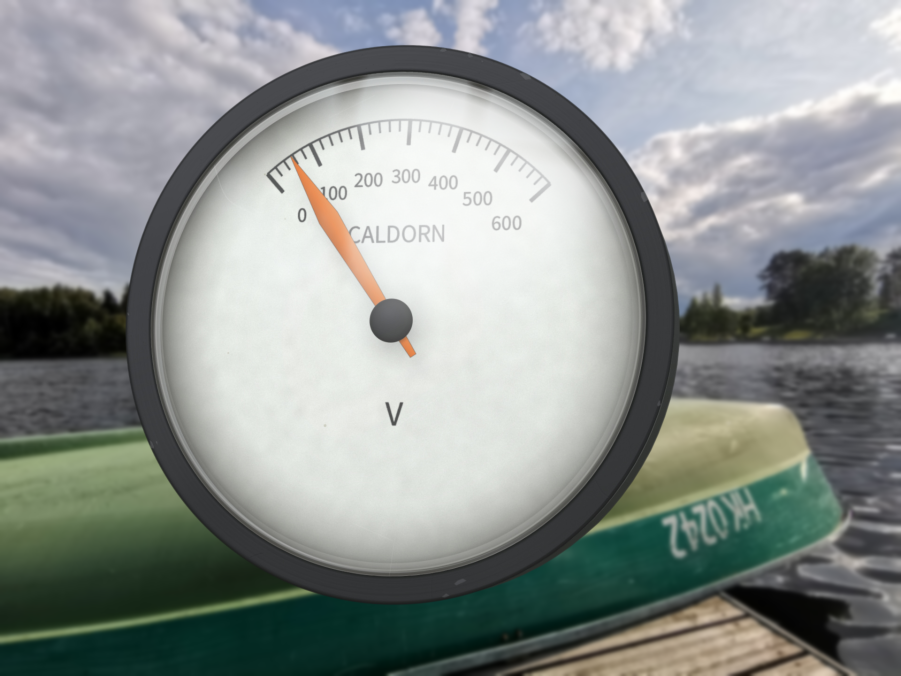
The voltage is 60 V
